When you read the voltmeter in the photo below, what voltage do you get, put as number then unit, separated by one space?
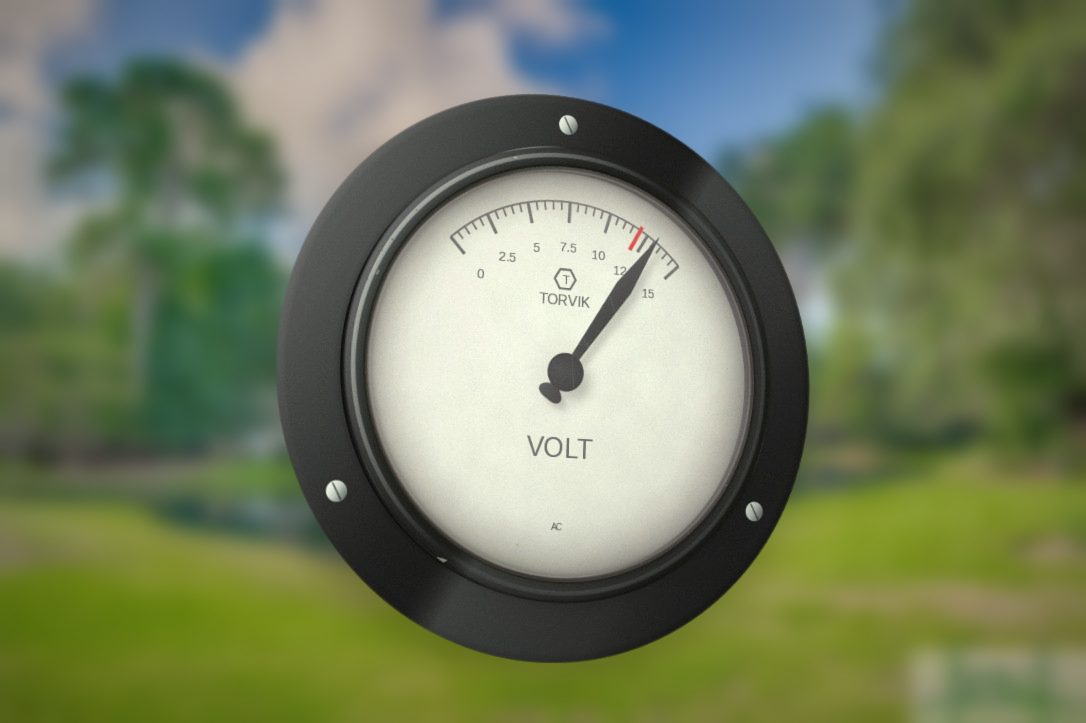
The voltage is 13 V
